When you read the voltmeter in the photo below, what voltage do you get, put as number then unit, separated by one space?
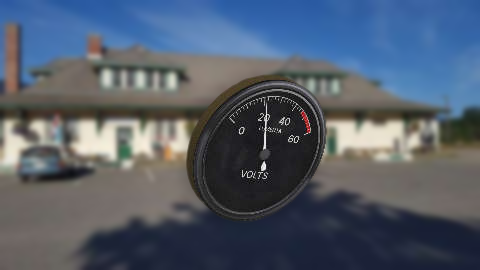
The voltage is 20 V
